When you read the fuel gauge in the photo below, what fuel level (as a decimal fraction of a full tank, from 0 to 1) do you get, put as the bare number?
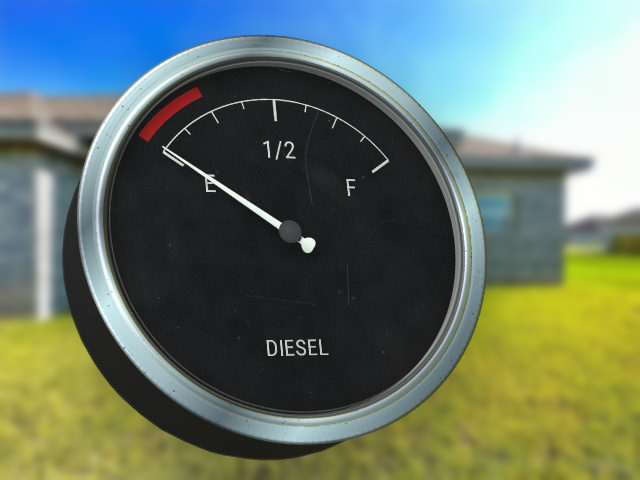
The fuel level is 0
